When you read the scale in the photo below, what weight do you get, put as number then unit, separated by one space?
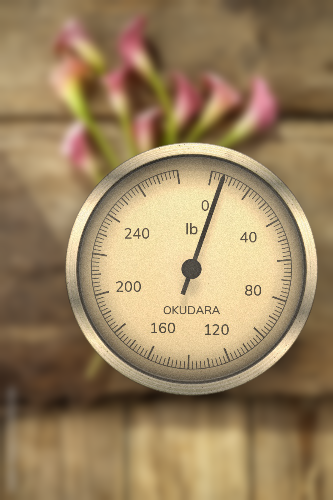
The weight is 6 lb
